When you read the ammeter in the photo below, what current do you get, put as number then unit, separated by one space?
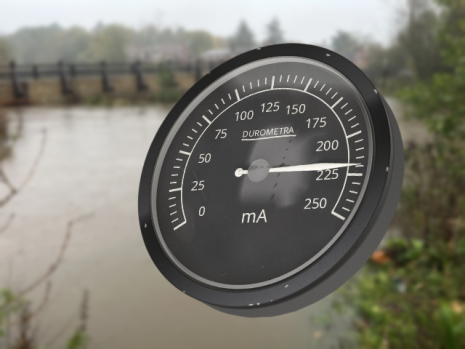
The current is 220 mA
